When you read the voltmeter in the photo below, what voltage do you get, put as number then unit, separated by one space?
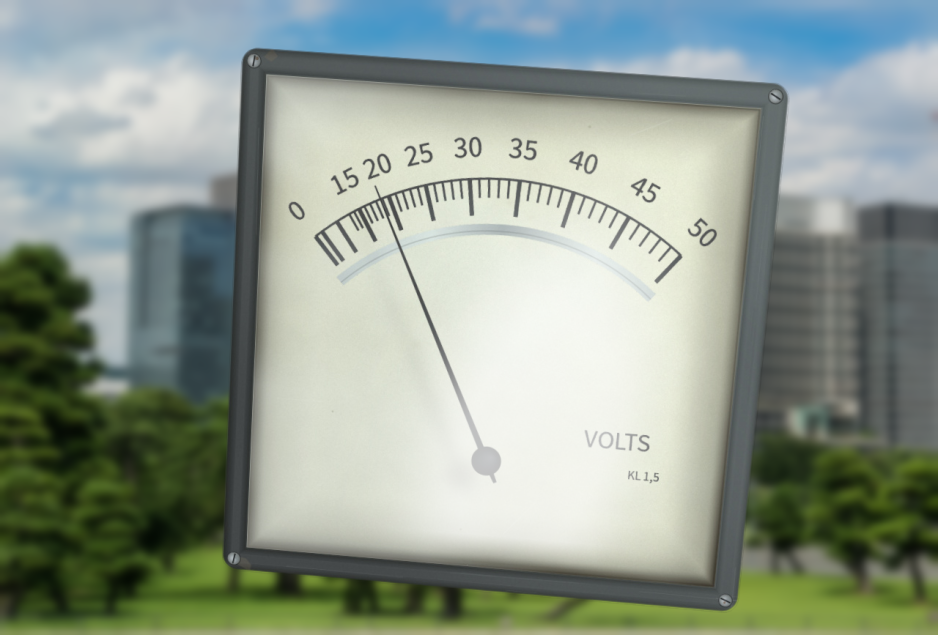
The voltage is 19 V
